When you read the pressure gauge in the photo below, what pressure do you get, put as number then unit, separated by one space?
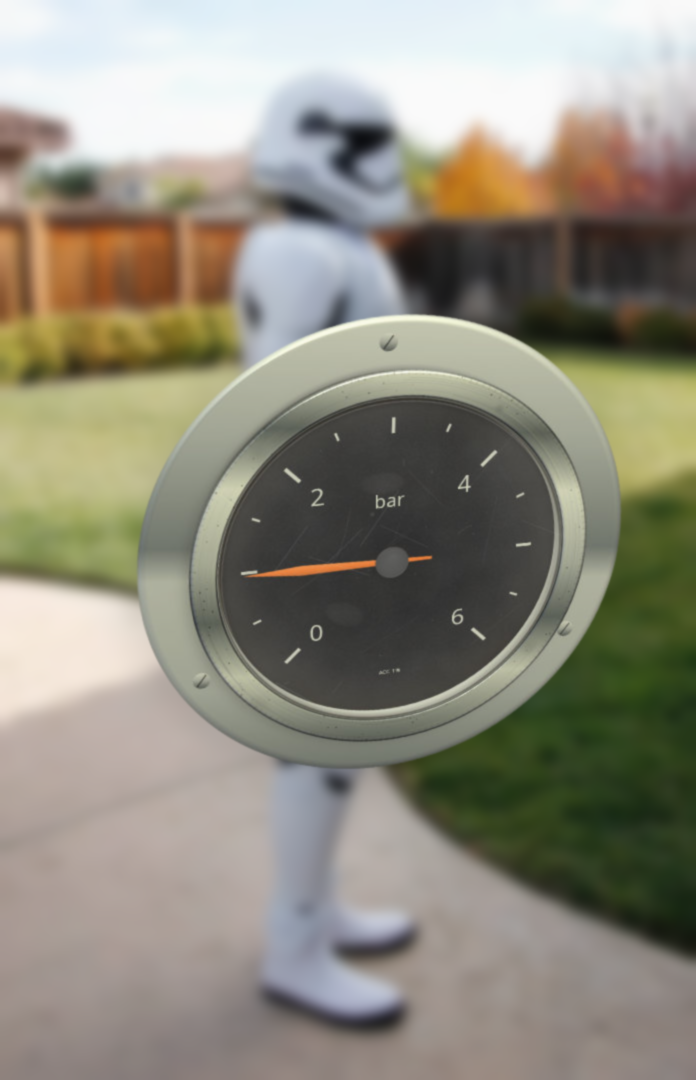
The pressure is 1 bar
